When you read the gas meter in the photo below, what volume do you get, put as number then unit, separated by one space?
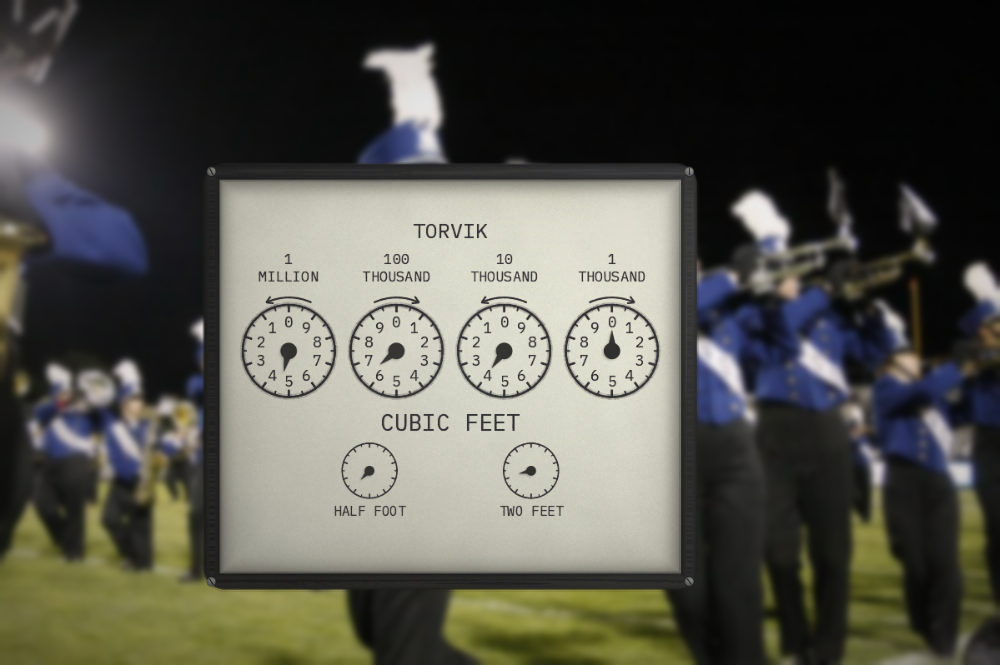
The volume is 464000 ft³
